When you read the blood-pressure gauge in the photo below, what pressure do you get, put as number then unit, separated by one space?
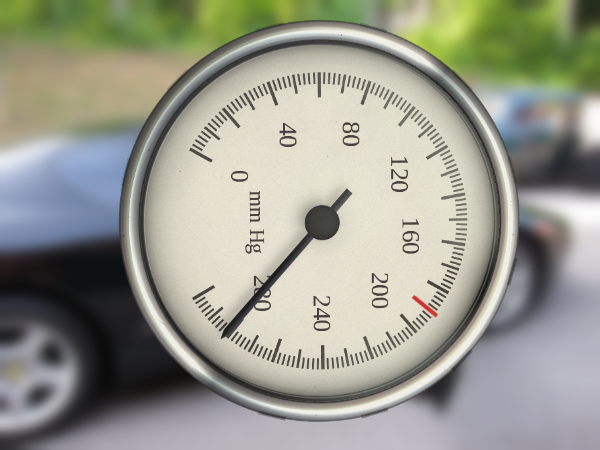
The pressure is 282 mmHg
